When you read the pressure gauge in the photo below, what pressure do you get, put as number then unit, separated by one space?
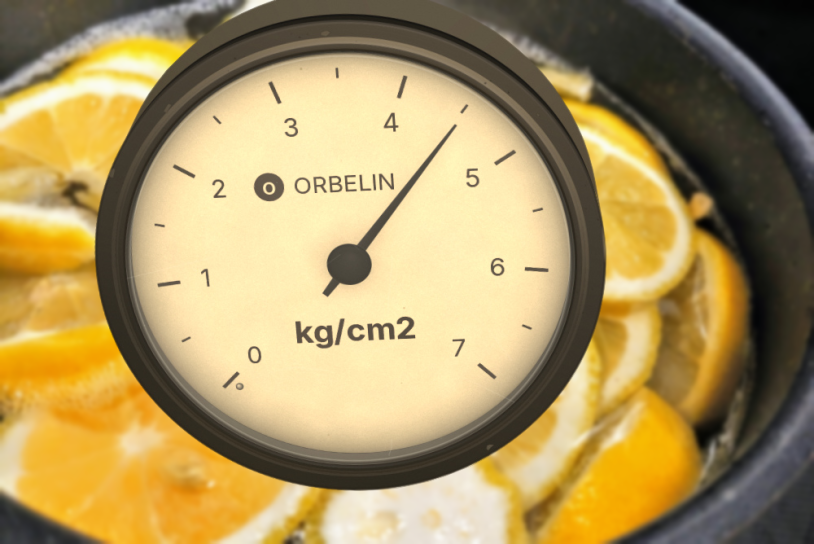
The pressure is 4.5 kg/cm²
